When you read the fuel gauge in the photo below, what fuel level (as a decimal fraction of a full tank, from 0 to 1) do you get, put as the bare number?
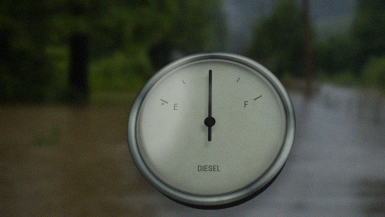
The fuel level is 0.5
